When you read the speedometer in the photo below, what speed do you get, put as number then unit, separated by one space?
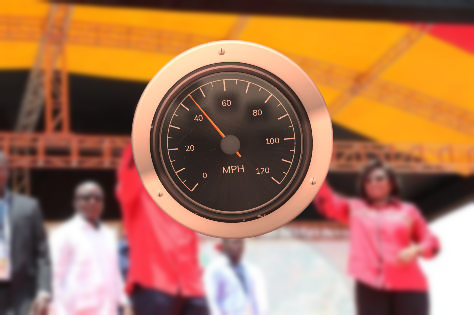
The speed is 45 mph
